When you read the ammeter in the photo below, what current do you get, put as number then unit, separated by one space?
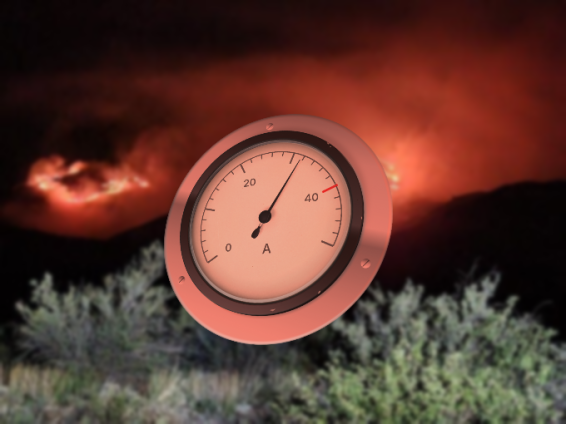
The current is 32 A
